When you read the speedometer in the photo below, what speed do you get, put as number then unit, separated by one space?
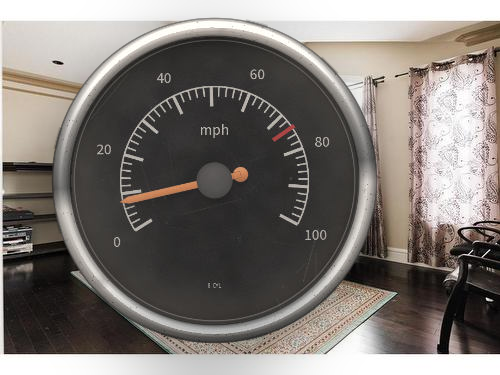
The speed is 8 mph
